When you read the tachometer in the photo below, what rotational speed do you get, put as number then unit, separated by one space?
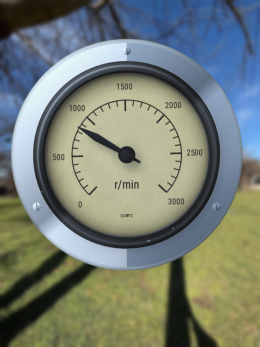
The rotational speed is 850 rpm
